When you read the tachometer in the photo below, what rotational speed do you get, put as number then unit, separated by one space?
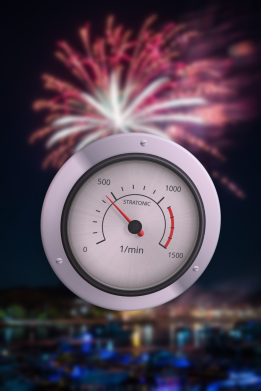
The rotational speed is 450 rpm
